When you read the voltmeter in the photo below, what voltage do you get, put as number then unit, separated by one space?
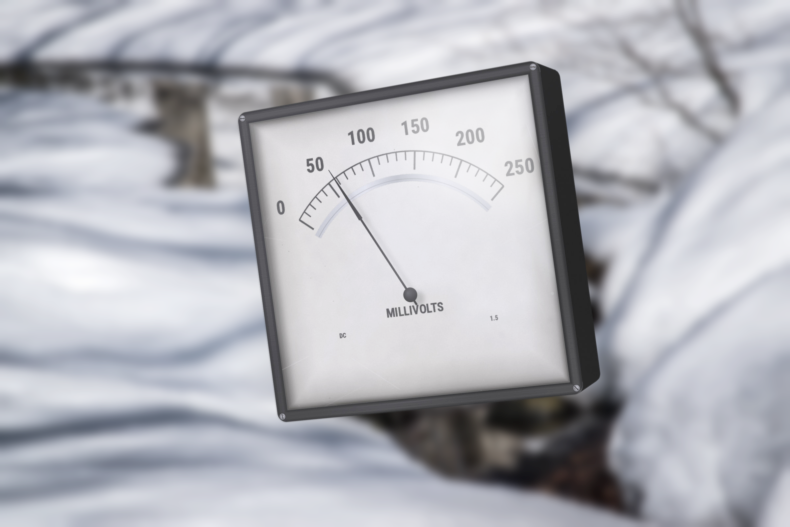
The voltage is 60 mV
